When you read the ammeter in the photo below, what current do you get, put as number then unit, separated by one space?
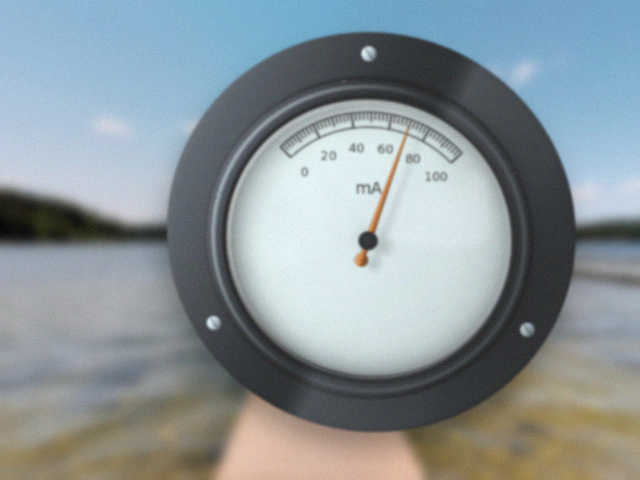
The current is 70 mA
